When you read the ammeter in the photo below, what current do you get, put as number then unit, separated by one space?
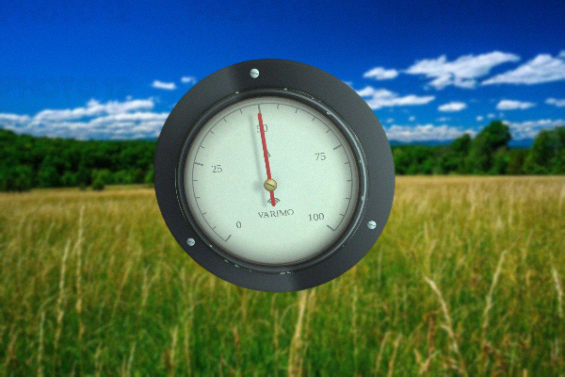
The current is 50 A
